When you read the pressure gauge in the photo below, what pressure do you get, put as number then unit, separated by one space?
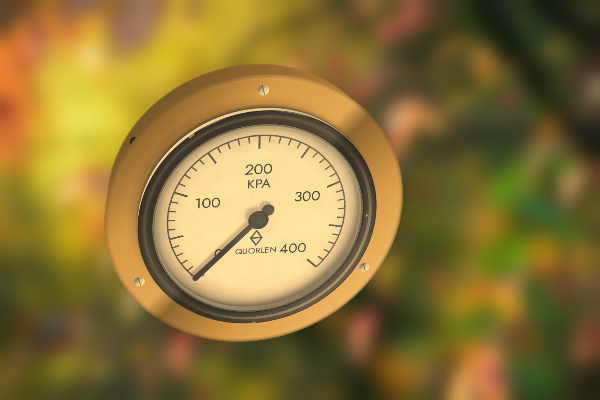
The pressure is 0 kPa
